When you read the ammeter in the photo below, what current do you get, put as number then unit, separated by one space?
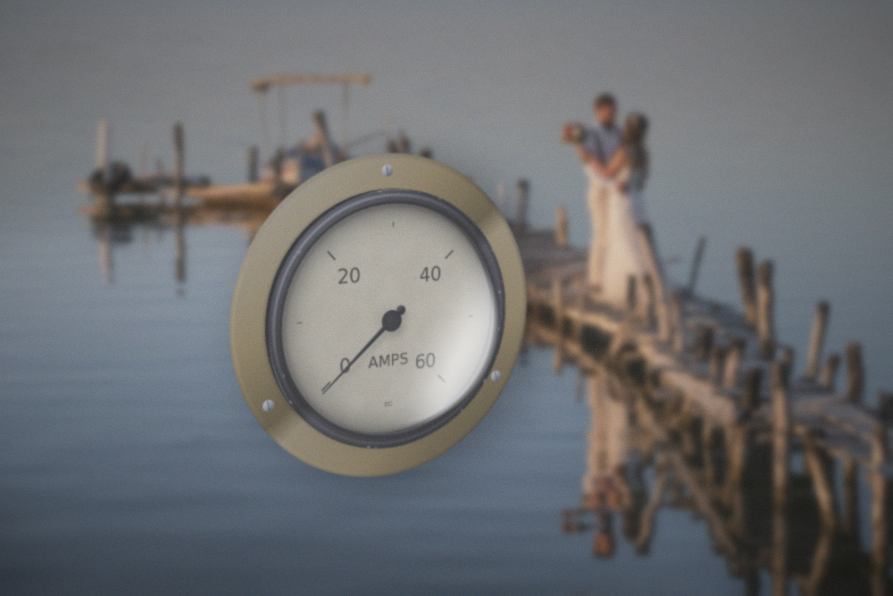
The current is 0 A
